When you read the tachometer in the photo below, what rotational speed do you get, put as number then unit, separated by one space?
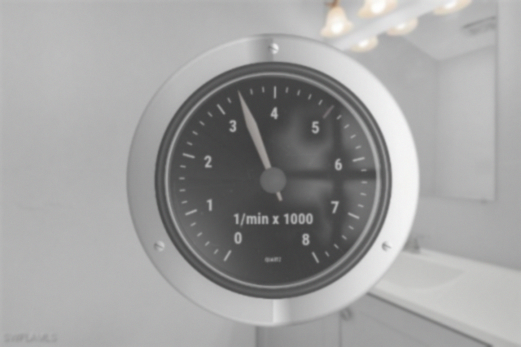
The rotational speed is 3400 rpm
